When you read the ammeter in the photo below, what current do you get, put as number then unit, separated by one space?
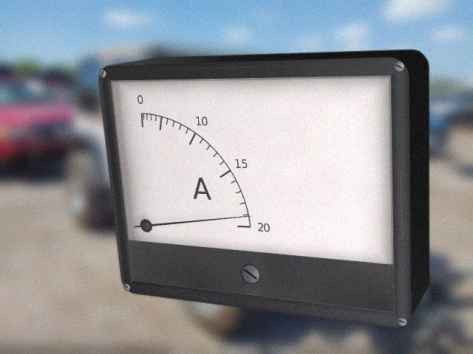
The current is 19 A
